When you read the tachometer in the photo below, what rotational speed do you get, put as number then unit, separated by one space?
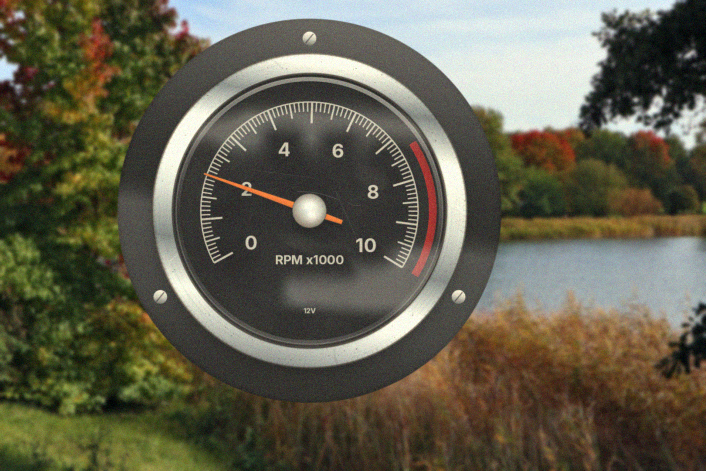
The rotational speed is 2000 rpm
